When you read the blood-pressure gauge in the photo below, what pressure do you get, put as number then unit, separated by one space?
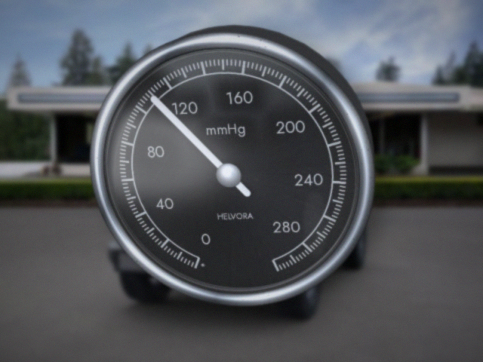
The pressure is 110 mmHg
